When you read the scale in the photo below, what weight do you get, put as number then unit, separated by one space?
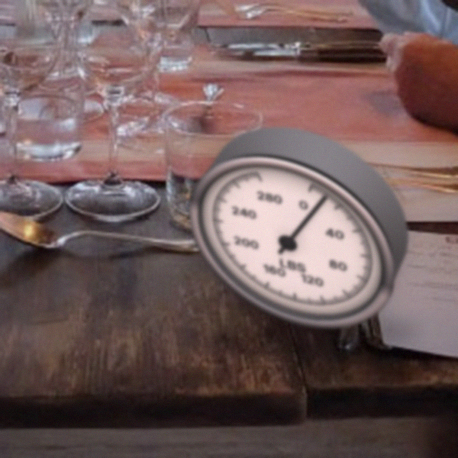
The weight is 10 lb
